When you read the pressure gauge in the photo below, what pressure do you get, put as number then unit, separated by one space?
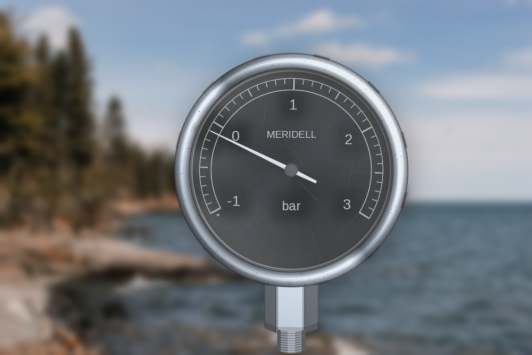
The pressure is -0.1 bar
